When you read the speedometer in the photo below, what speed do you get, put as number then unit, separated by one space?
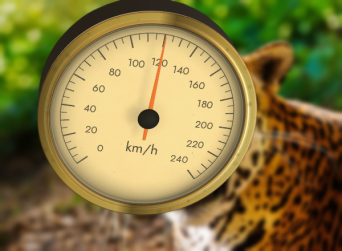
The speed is 120 km/h
